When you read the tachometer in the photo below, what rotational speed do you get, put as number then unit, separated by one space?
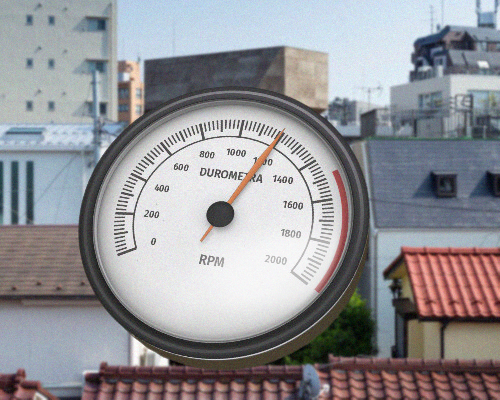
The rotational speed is 1200 rpm
